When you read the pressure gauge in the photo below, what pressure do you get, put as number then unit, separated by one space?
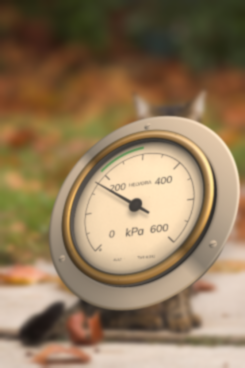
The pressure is 175 kPa
